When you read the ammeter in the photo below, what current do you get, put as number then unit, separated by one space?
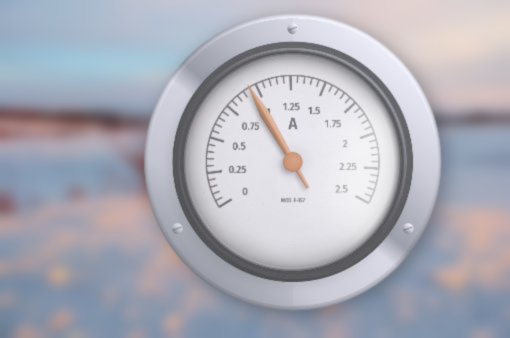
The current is 0.95 A
